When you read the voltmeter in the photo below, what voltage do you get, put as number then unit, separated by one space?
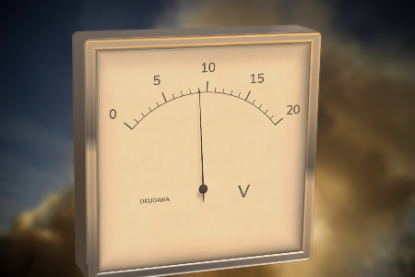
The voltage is 9 V
